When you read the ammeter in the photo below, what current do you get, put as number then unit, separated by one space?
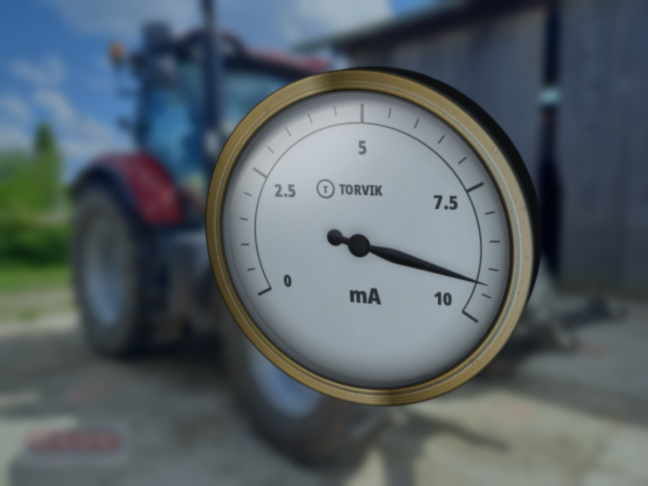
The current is 9.25 mA
